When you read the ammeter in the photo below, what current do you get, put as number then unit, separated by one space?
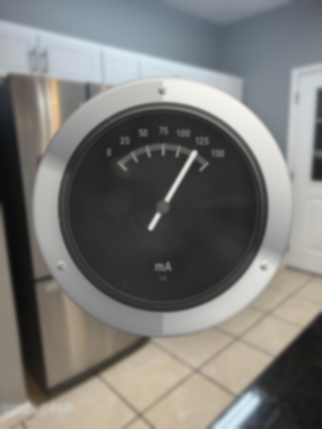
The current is 125 mA
